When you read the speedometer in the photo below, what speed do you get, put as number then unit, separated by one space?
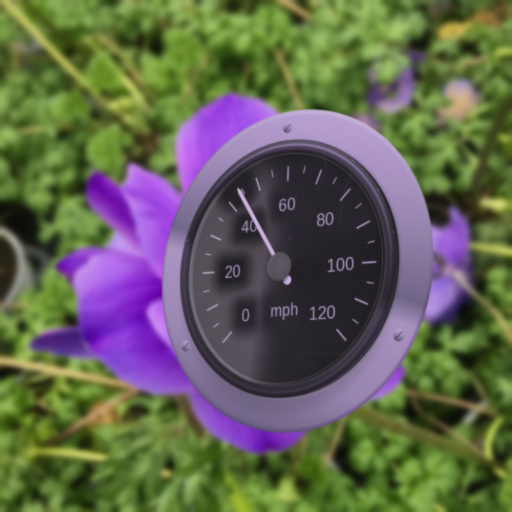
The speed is 45 mph
